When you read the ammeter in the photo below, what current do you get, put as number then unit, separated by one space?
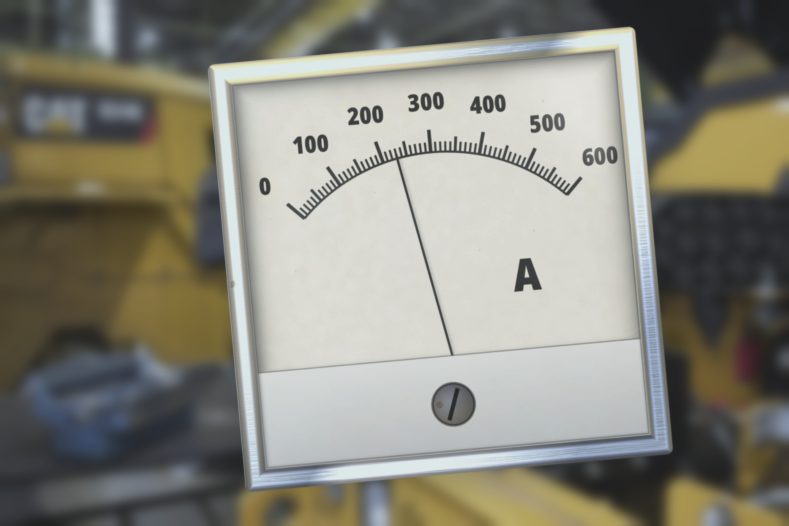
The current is 230 A
